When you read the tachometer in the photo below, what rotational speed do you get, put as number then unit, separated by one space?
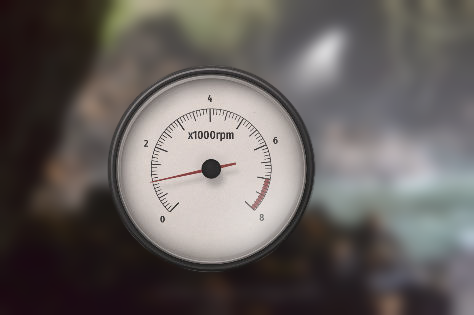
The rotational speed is 1000 rpm
